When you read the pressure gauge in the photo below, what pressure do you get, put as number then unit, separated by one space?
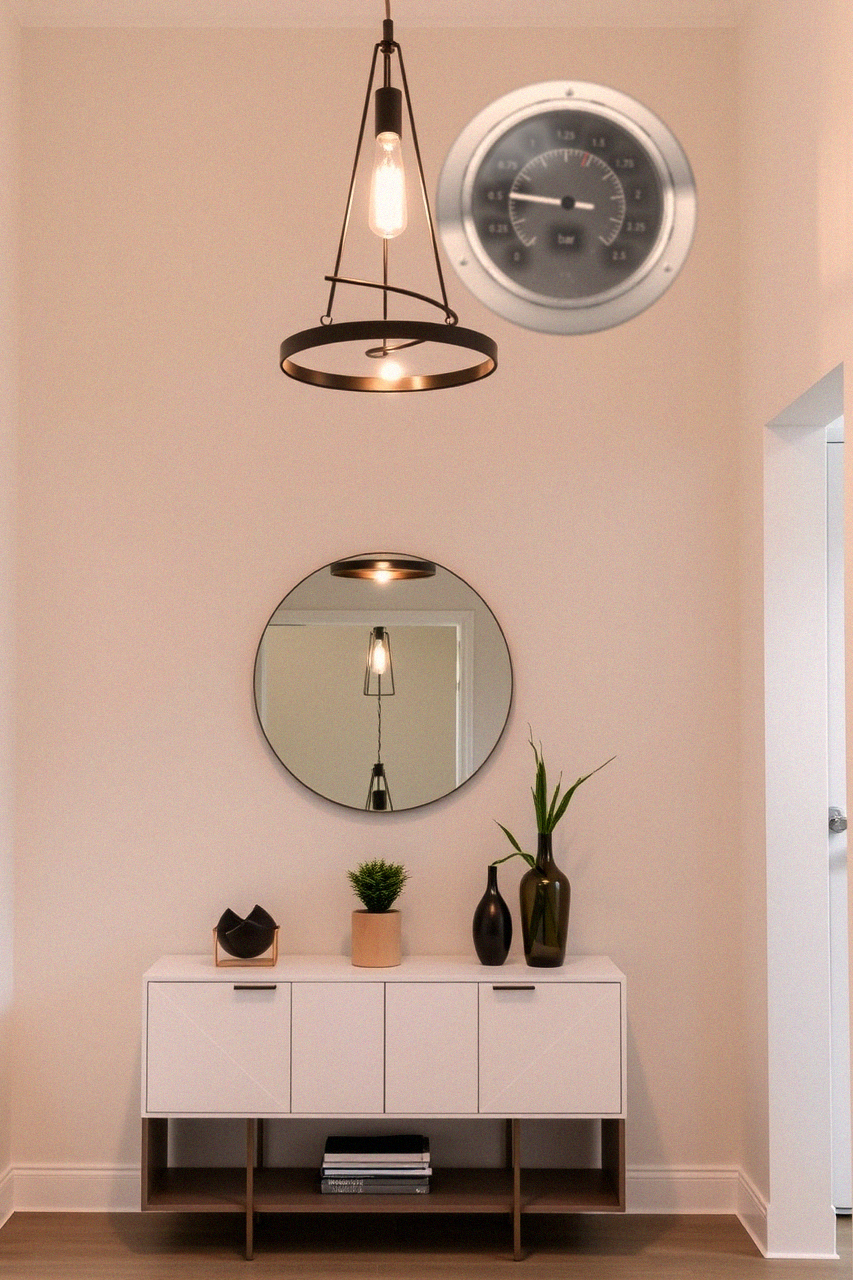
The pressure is 0.5 bar
